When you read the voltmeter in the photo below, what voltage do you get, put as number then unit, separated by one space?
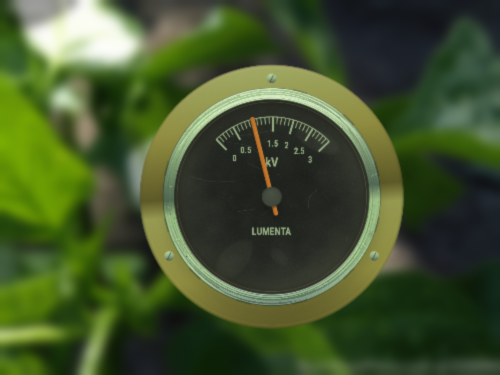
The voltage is 1 kV
